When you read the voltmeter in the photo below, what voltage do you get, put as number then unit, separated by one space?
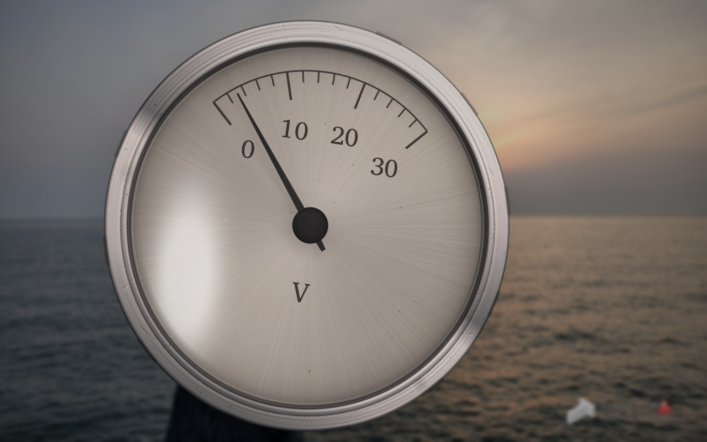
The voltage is 3 V
